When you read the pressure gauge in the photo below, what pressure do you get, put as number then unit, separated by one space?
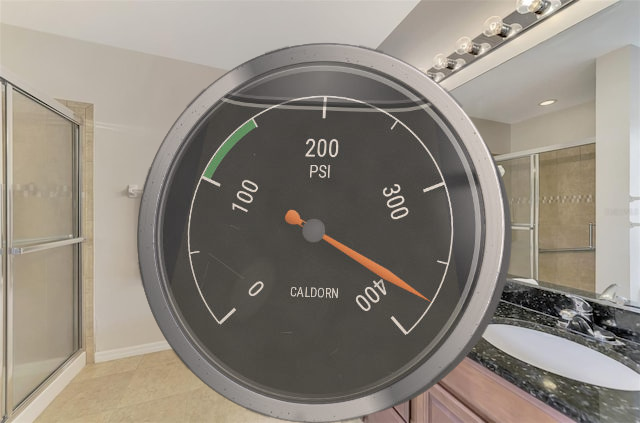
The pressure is 375 psi
